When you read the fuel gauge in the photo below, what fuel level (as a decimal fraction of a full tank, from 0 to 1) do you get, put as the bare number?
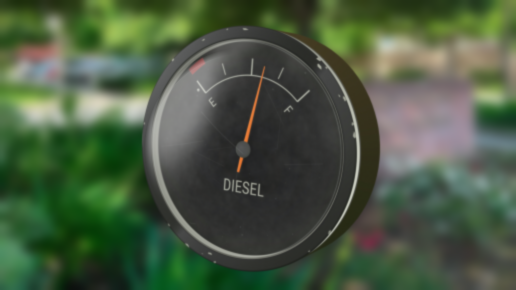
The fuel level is 0.625
